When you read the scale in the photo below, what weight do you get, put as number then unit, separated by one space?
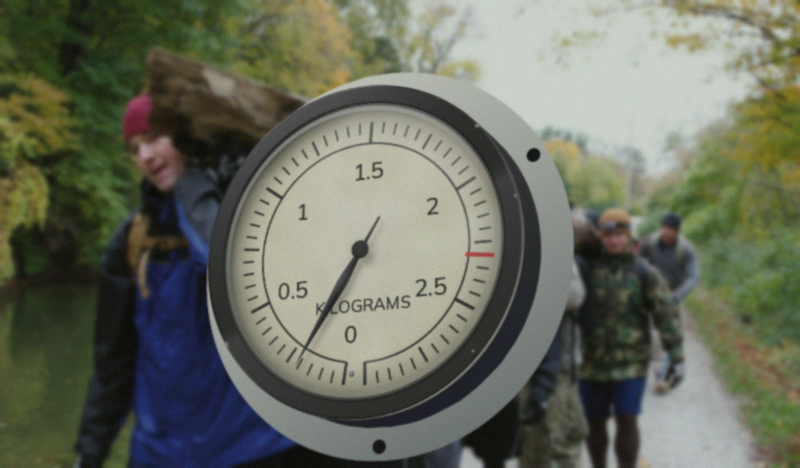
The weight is 0.2 kg
